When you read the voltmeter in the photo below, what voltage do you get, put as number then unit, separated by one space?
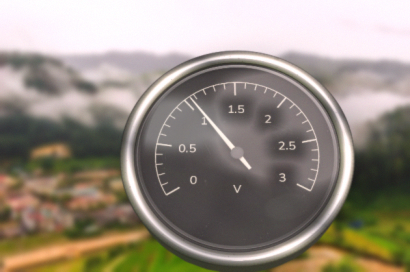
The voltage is 1.05 V
